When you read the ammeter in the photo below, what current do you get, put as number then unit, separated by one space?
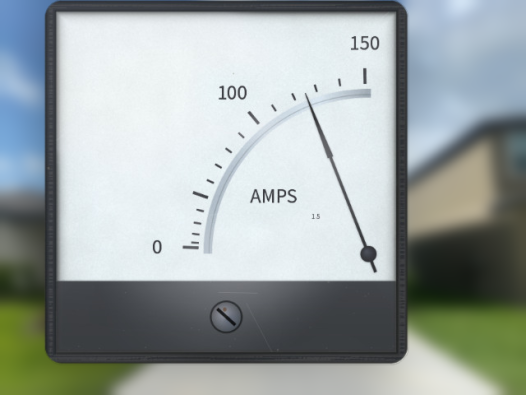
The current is 125 A
